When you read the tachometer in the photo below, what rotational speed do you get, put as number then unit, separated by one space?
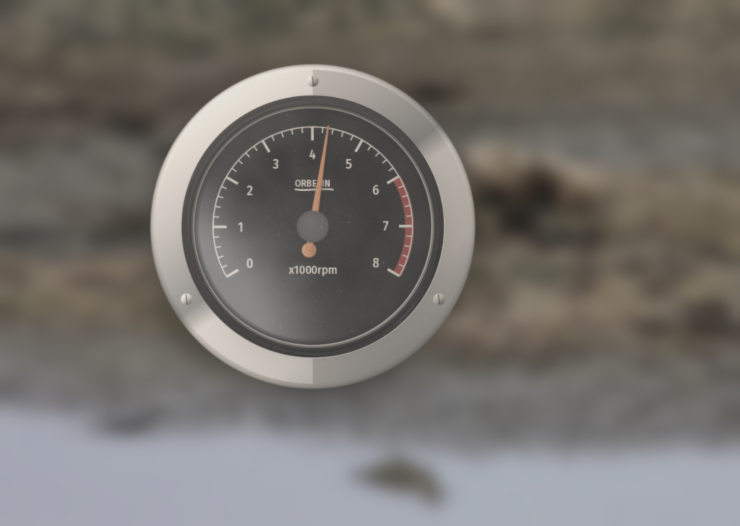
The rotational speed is 4300 rpm
